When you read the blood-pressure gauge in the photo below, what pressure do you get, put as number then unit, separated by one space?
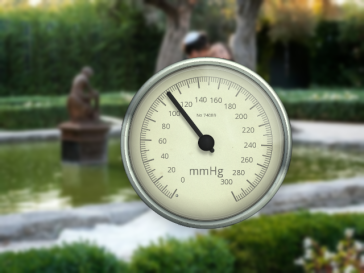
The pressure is 110 mmHg
